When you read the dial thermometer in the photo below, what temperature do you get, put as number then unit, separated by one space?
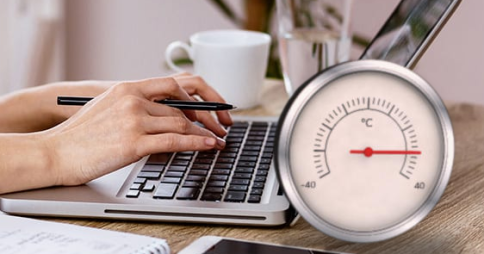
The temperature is 30 °C
